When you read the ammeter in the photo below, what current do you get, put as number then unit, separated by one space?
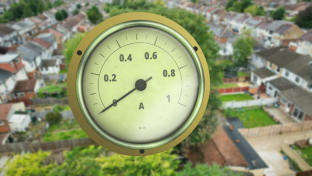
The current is 0 A
